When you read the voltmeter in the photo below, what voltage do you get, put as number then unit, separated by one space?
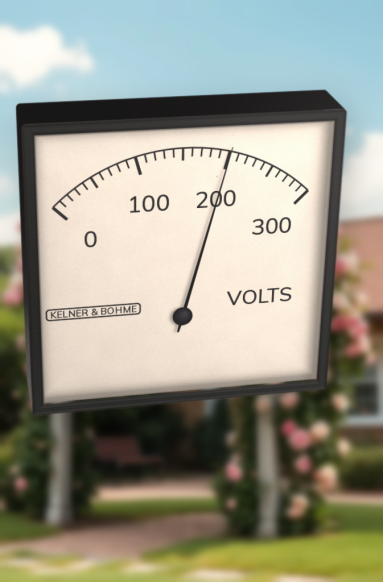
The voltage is 200 V
